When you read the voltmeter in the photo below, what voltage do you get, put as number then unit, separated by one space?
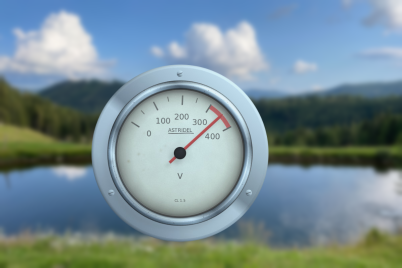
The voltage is 350 V
